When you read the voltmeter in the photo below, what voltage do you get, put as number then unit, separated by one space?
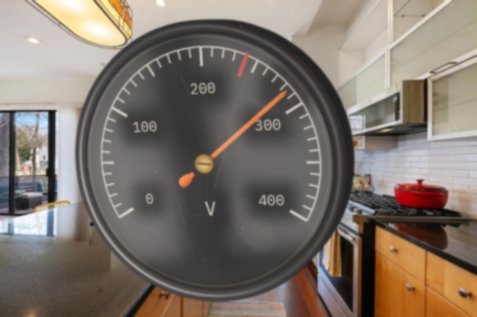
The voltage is 285 V
